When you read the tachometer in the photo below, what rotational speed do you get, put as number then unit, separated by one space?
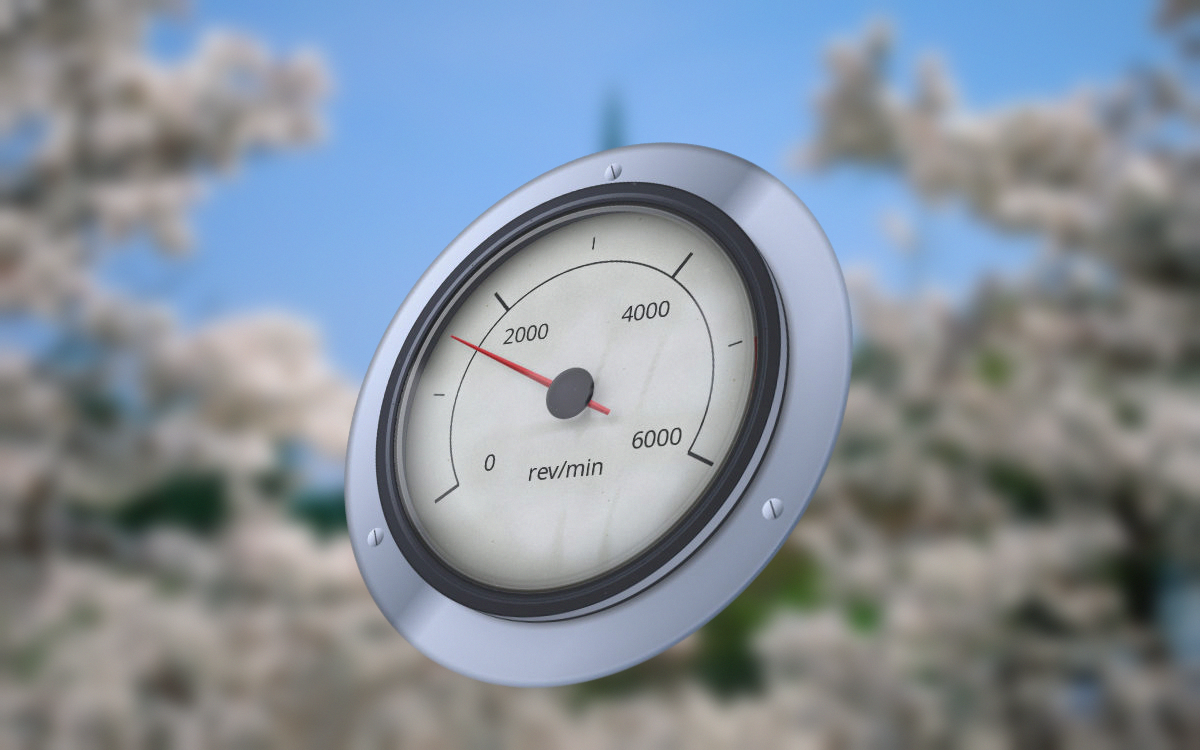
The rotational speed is 1500 rpm
